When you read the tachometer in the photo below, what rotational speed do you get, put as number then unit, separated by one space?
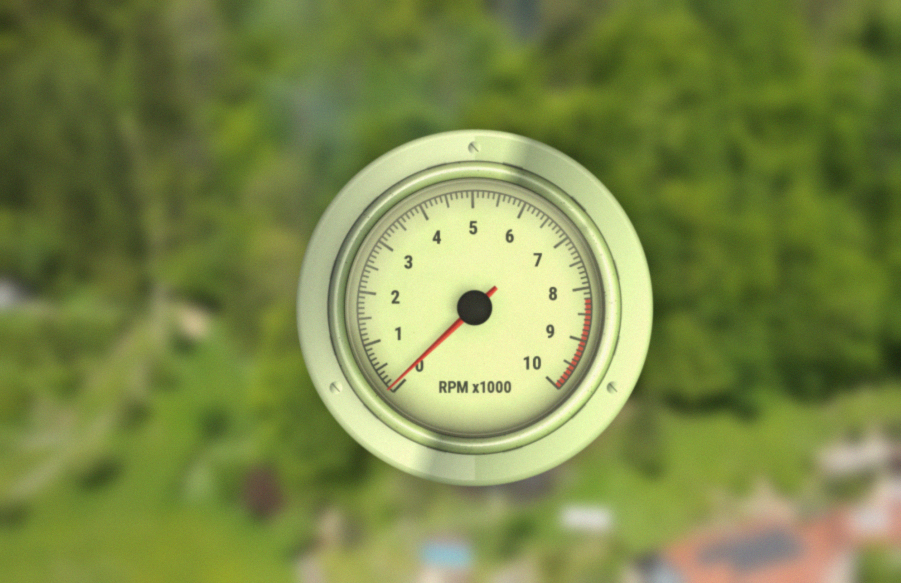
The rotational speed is 100 rpm
